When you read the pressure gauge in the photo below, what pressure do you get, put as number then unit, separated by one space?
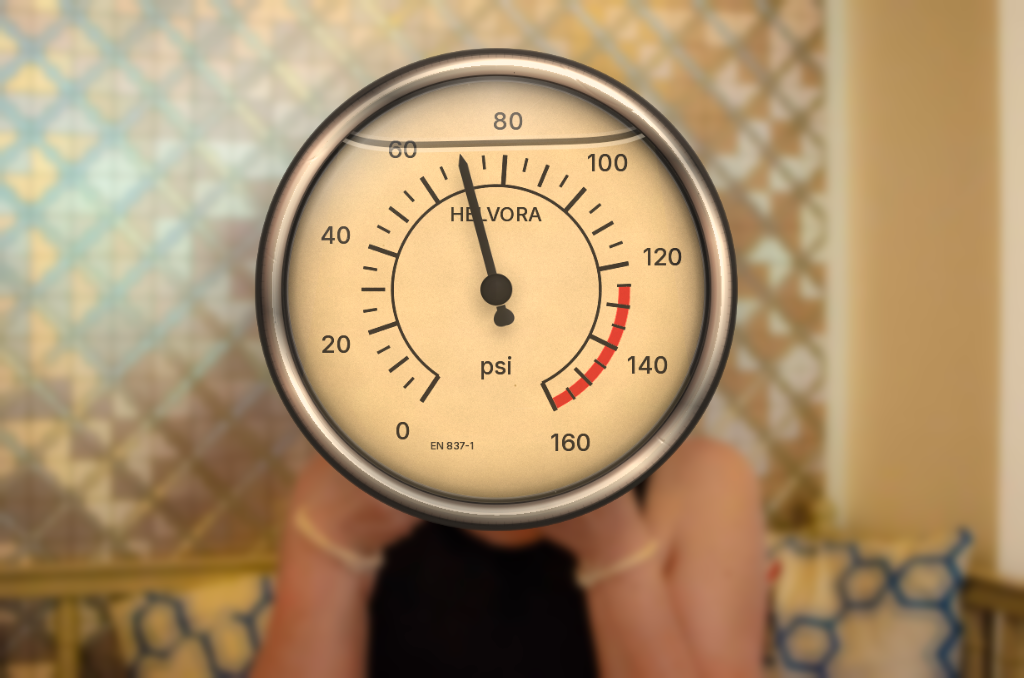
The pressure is 70 psi
